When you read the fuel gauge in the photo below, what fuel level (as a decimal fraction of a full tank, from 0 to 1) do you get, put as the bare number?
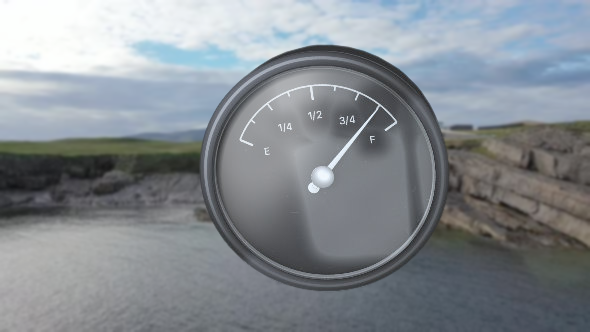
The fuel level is 0.875
